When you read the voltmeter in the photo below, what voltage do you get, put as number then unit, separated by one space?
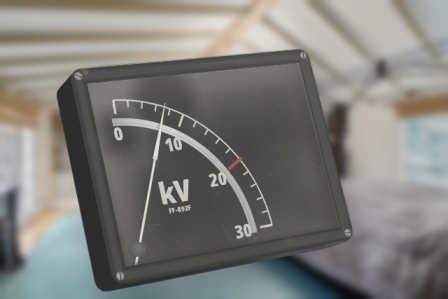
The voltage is 7 kV
